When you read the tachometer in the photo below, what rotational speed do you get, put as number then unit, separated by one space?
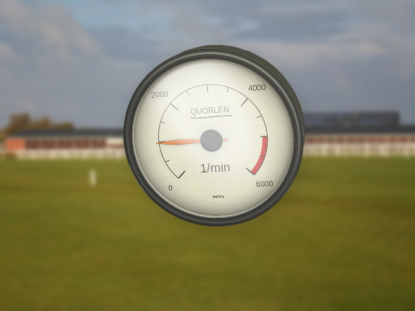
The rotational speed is 1000 rpm
